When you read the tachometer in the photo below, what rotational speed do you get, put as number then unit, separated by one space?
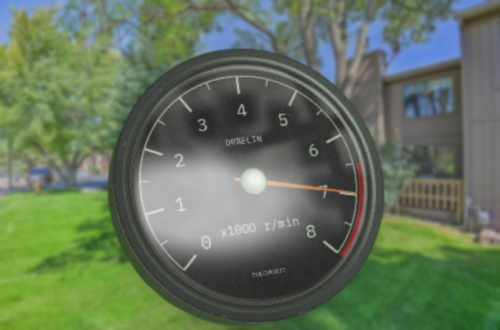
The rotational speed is 7000 rpm
